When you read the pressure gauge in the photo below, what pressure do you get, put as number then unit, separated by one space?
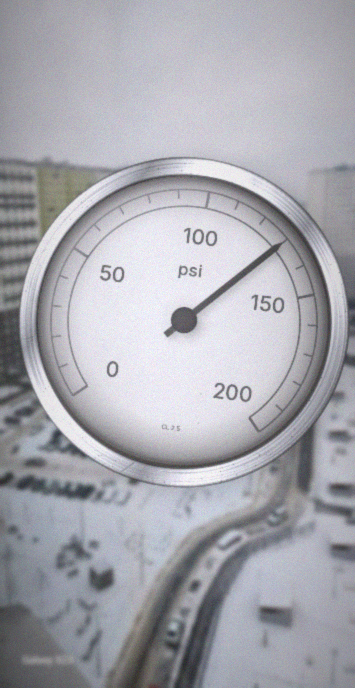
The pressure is 130 psi
